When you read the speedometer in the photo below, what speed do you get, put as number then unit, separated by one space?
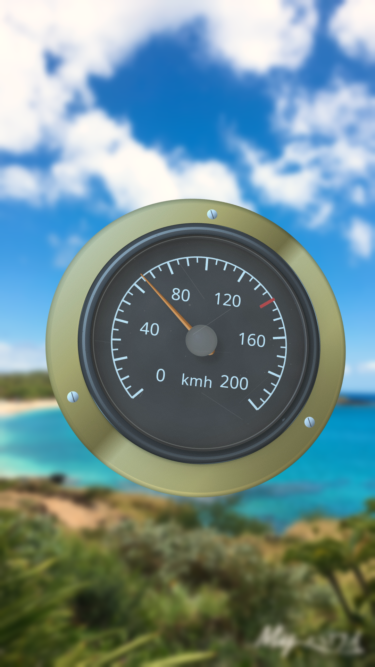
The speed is 65 km/h
